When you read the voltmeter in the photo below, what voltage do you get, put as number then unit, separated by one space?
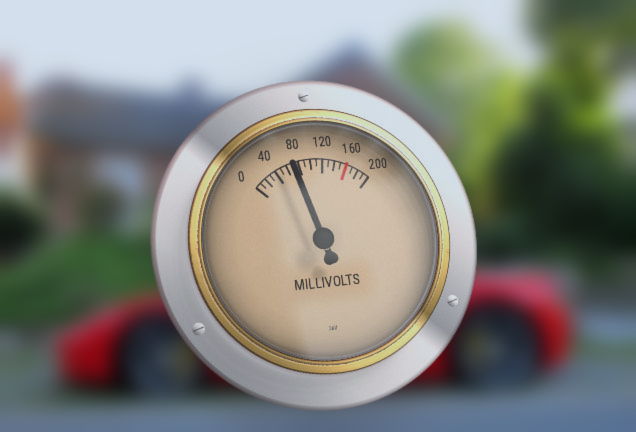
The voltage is 70 mV
